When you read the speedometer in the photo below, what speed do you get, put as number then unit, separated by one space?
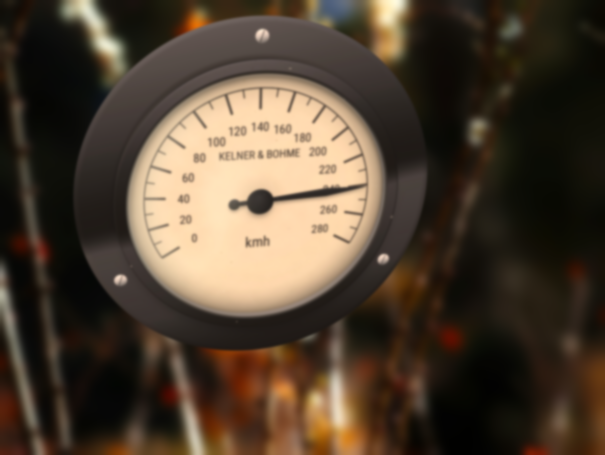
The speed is 240 km/h
